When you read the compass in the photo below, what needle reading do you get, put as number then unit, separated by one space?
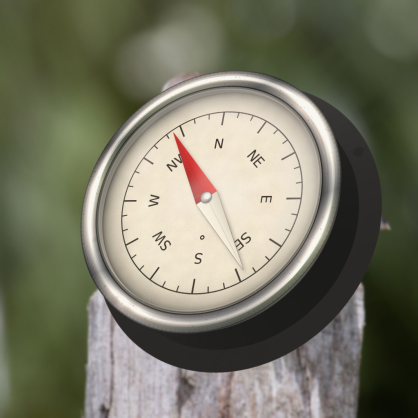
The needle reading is 325 °
